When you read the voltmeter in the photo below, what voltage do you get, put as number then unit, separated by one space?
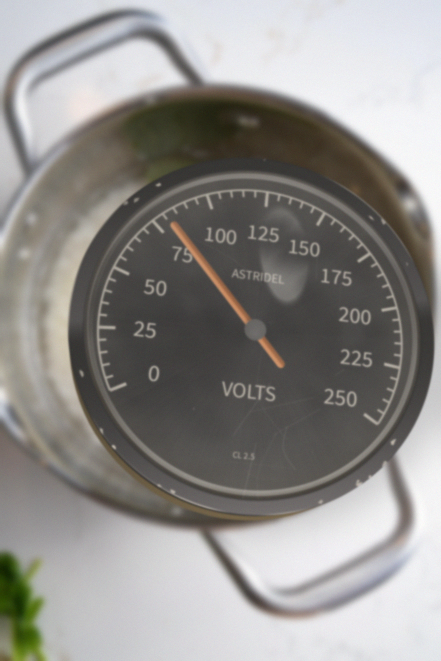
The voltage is 80 V
